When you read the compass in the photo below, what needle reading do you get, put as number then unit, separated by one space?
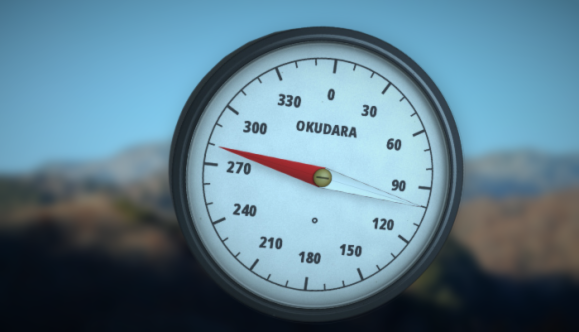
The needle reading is 280 °
